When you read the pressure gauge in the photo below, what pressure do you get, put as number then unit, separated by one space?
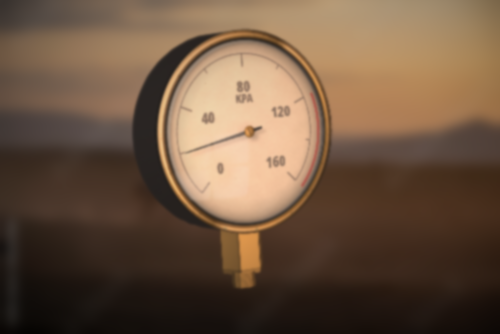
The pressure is 20 kPa
